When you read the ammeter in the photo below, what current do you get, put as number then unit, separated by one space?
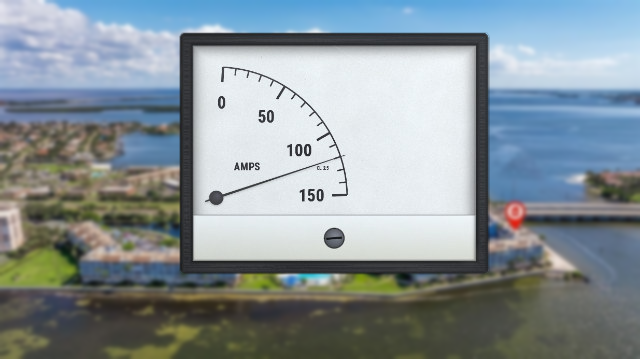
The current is 120 A
